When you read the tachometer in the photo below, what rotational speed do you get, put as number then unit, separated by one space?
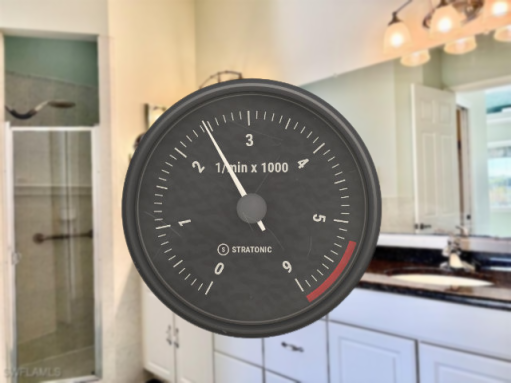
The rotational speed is 2450 rpm
